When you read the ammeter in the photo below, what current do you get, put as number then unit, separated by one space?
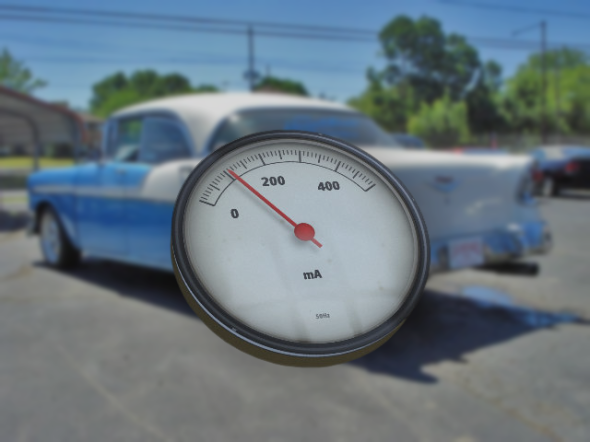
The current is 100 mA
